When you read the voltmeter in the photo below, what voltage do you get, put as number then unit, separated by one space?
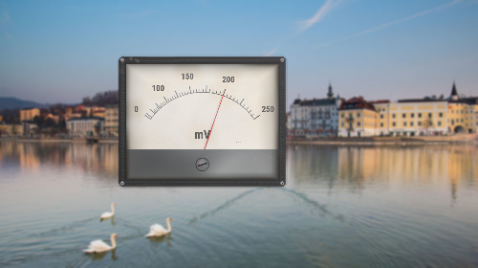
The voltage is 200 mV
